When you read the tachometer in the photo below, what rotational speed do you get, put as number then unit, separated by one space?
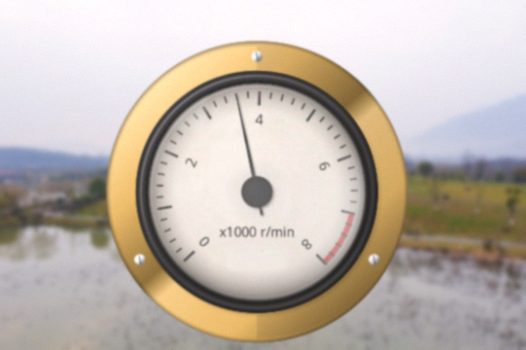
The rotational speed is 3600 rpm
